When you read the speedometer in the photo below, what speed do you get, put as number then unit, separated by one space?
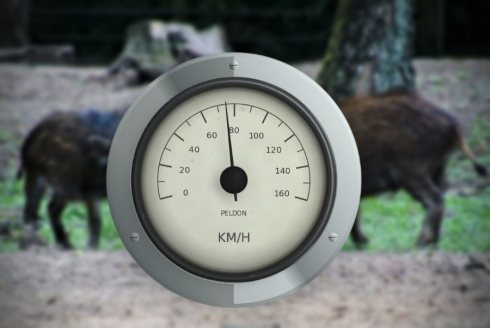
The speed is 75 km/h
